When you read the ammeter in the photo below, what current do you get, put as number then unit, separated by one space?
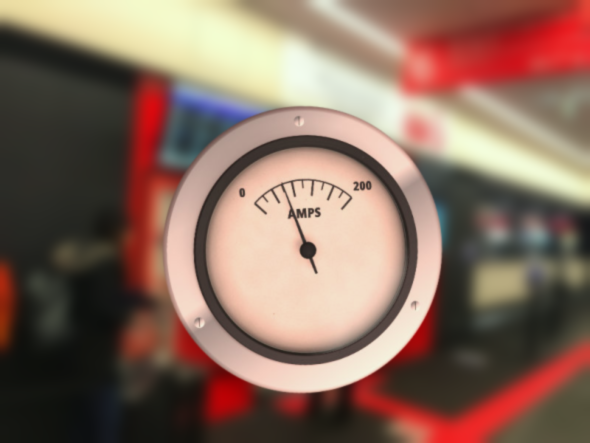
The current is 60 A
